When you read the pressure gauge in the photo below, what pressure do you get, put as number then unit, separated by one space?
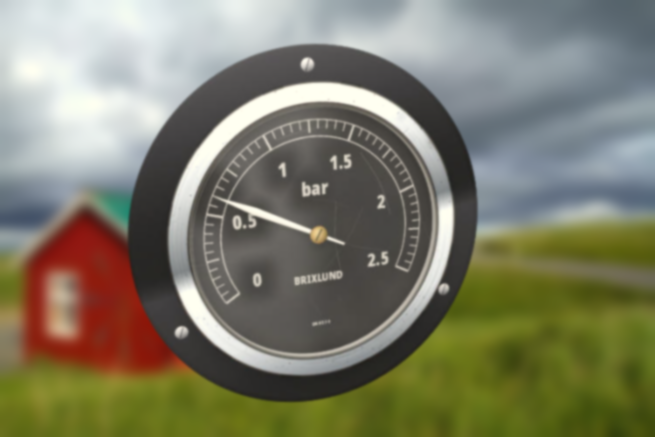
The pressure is 0.6 bar
